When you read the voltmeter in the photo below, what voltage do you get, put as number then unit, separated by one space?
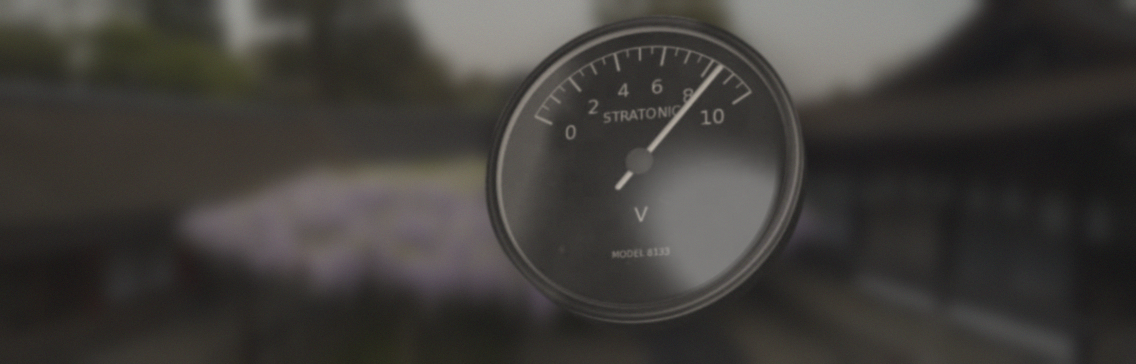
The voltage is 8.5 V
